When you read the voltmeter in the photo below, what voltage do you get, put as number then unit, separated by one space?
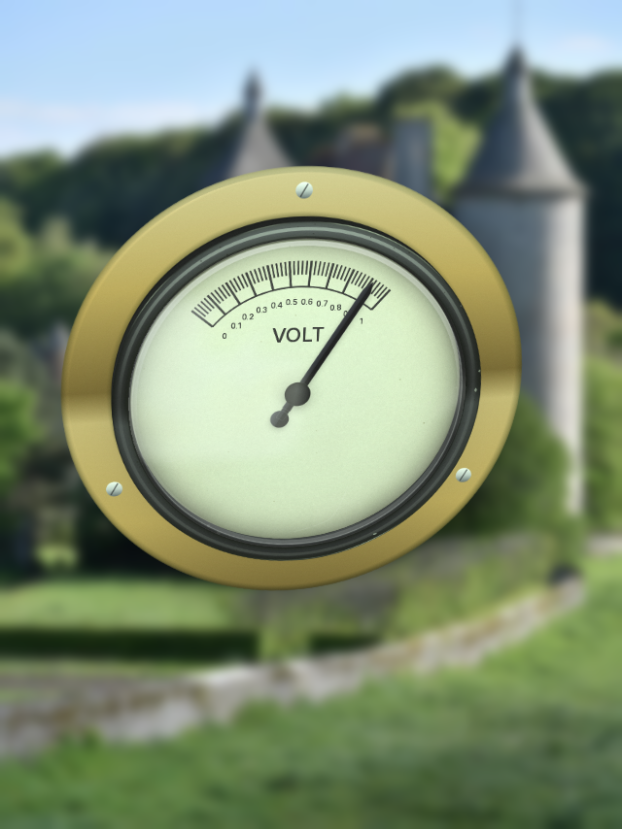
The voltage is 0.9 V
